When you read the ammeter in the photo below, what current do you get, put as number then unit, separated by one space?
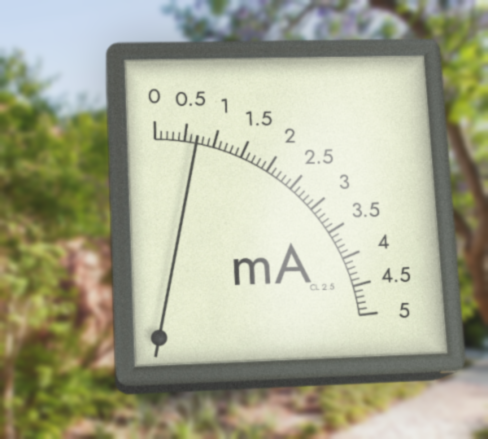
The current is 0.7 mA
